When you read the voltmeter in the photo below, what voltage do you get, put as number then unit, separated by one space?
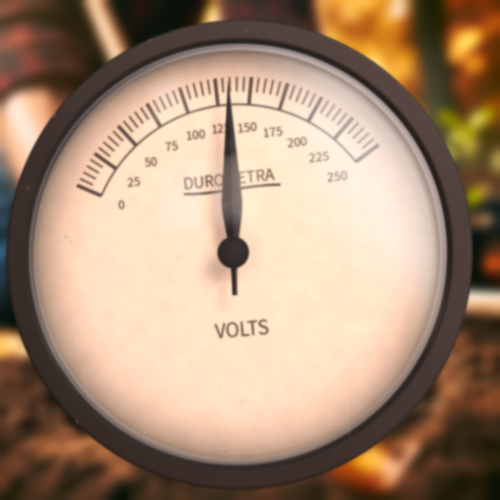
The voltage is 135 V
